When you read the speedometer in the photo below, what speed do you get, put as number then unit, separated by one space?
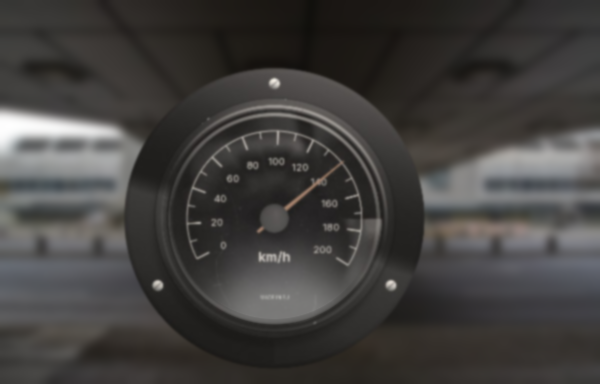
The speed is 140 km/h
